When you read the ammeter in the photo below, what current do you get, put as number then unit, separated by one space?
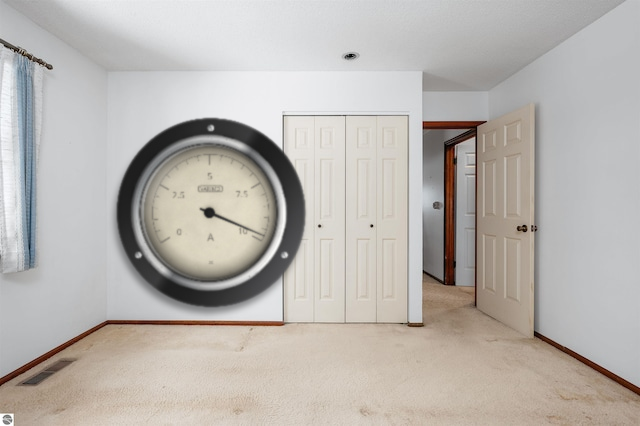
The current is 9.75 A
